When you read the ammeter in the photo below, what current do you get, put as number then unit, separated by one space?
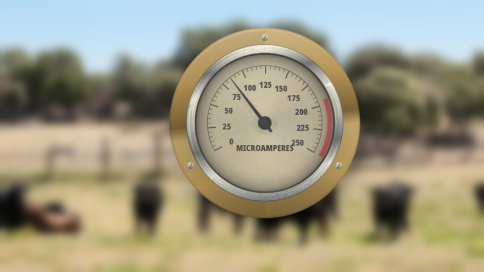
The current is 85 µA
